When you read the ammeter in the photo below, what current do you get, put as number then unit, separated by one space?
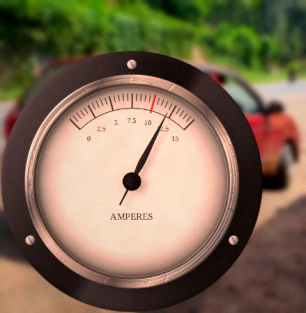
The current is 12 A
